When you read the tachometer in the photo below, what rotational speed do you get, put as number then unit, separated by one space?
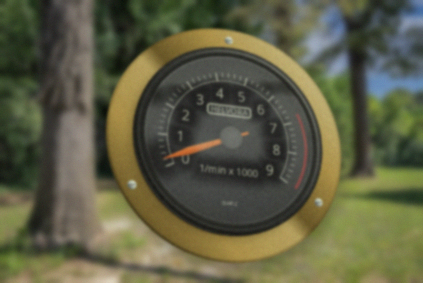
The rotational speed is 200 rpm
